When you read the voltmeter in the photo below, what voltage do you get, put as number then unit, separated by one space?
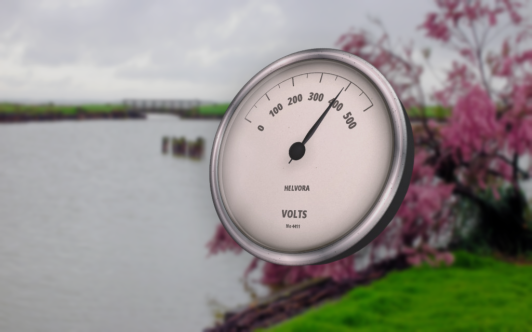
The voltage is 400 V
